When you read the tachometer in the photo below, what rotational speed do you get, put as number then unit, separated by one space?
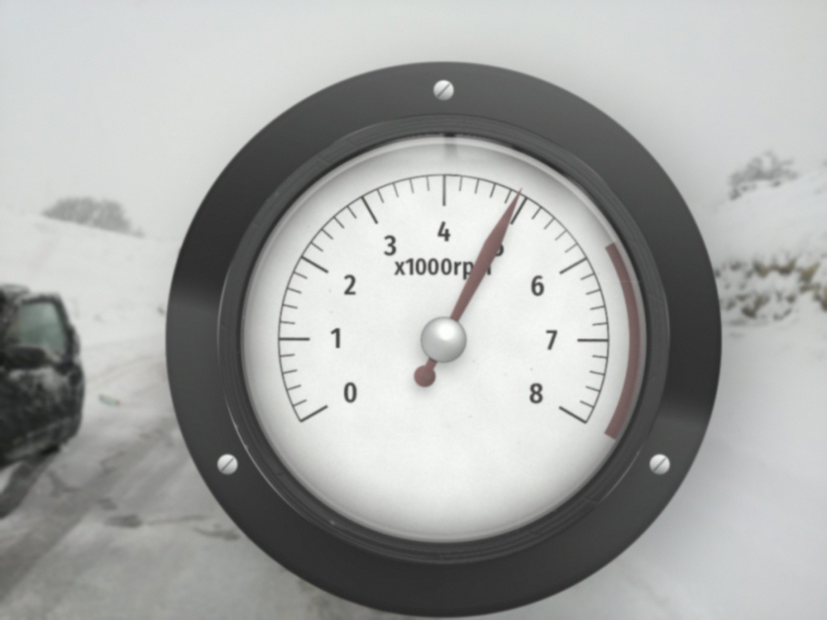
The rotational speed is 4900 rpm
